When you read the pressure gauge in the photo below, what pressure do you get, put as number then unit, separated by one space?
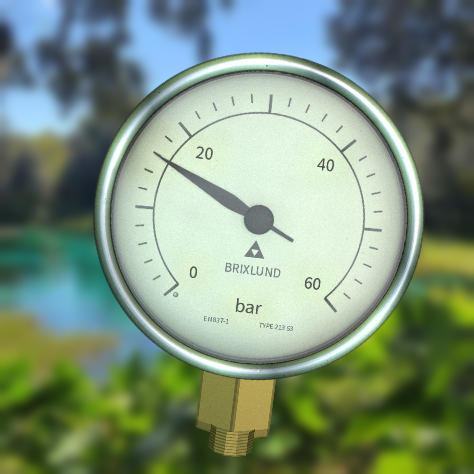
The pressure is 16 bar
